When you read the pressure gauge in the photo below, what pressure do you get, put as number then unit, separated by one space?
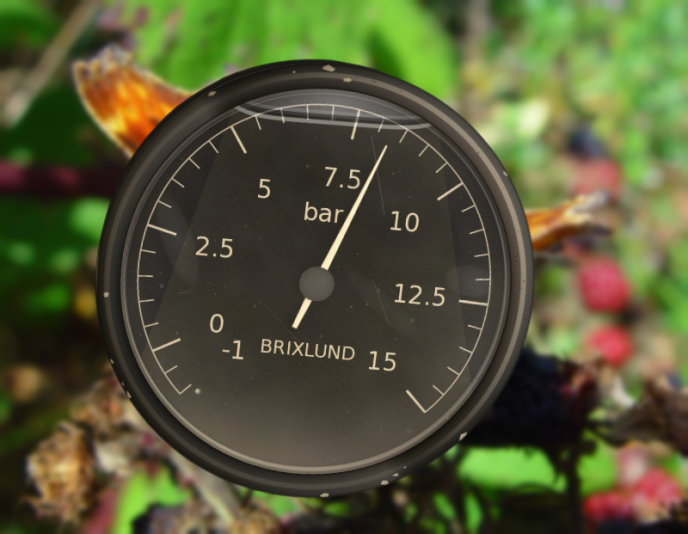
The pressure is 8.25 bar
